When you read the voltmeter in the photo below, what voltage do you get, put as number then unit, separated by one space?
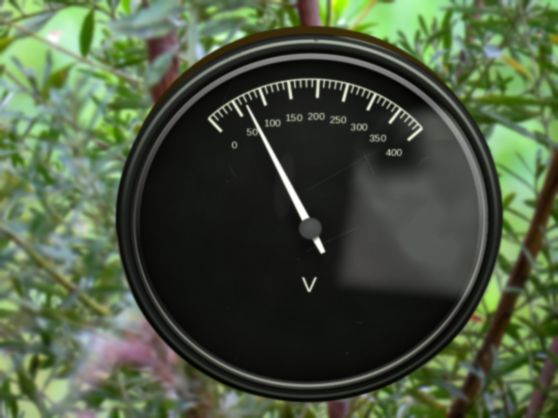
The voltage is 70 V
